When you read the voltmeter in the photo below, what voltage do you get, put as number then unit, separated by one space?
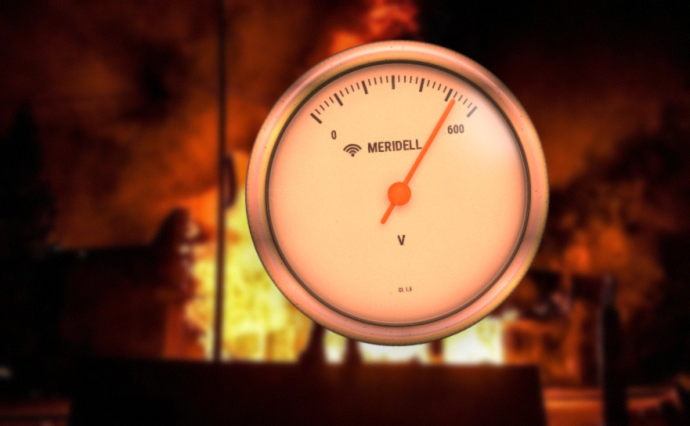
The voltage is 520 V
